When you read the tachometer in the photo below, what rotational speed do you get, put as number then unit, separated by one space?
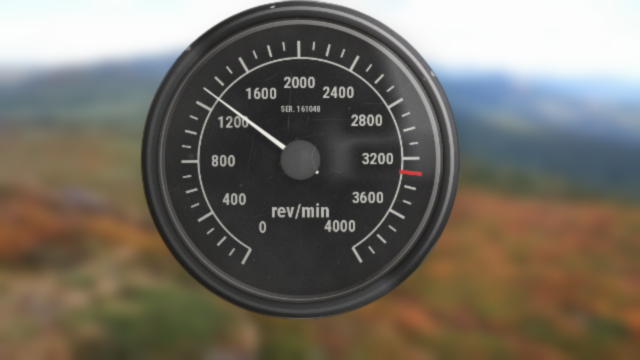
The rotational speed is 1300 rpm
